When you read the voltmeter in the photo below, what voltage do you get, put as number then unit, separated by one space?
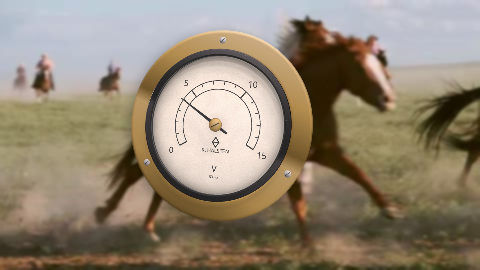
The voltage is 4 V
